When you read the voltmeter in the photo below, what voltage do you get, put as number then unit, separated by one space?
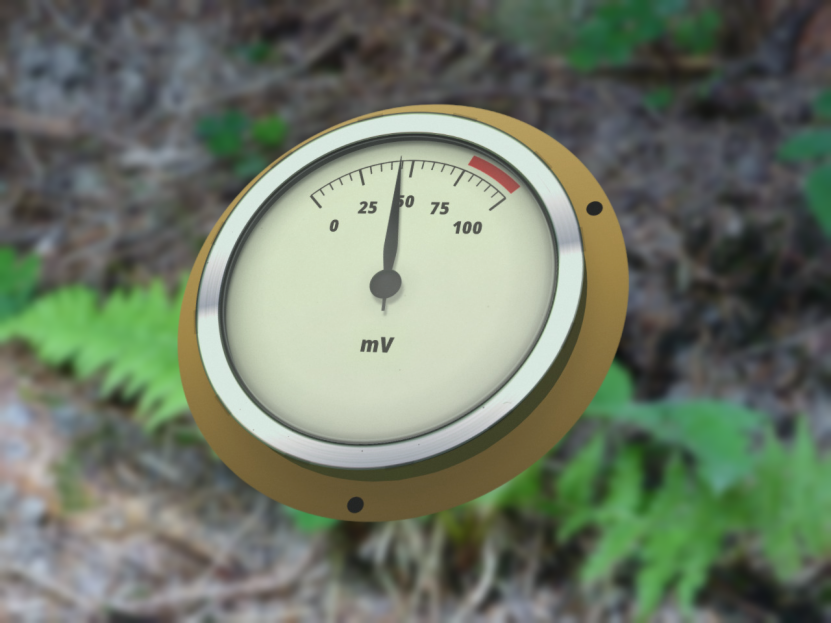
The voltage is 45 mV
